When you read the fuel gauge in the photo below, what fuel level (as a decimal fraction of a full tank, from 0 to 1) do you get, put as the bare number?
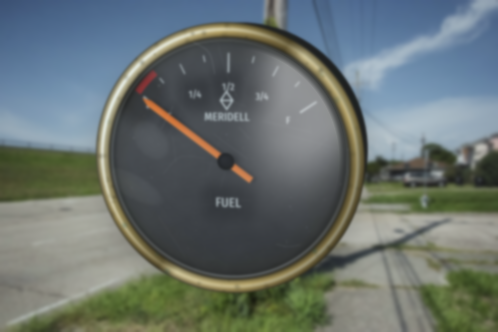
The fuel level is 0
